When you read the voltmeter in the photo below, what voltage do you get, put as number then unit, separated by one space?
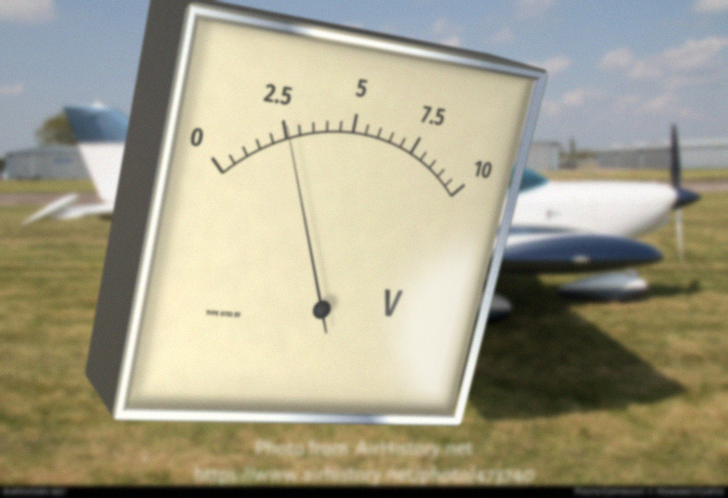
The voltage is 2.5 V
